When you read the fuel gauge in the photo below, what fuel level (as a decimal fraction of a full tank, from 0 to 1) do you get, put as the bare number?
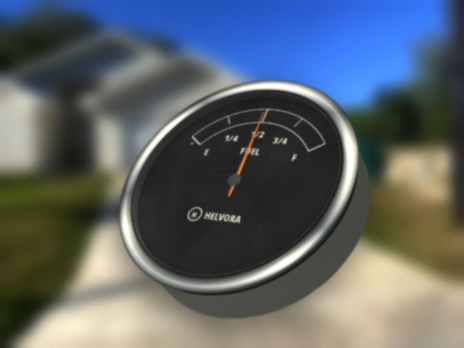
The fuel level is 0.5
